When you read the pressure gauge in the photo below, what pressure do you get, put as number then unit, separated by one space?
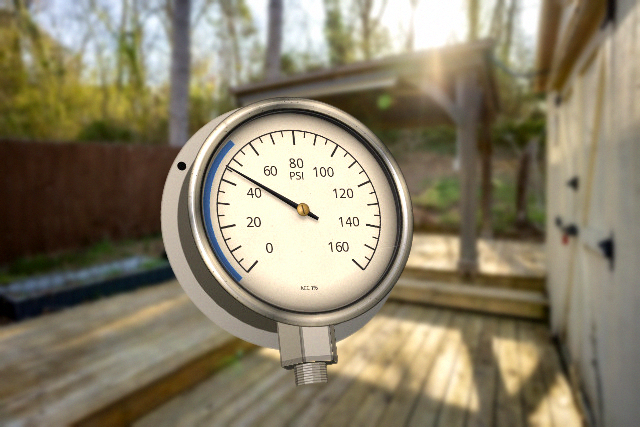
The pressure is 45 psi
